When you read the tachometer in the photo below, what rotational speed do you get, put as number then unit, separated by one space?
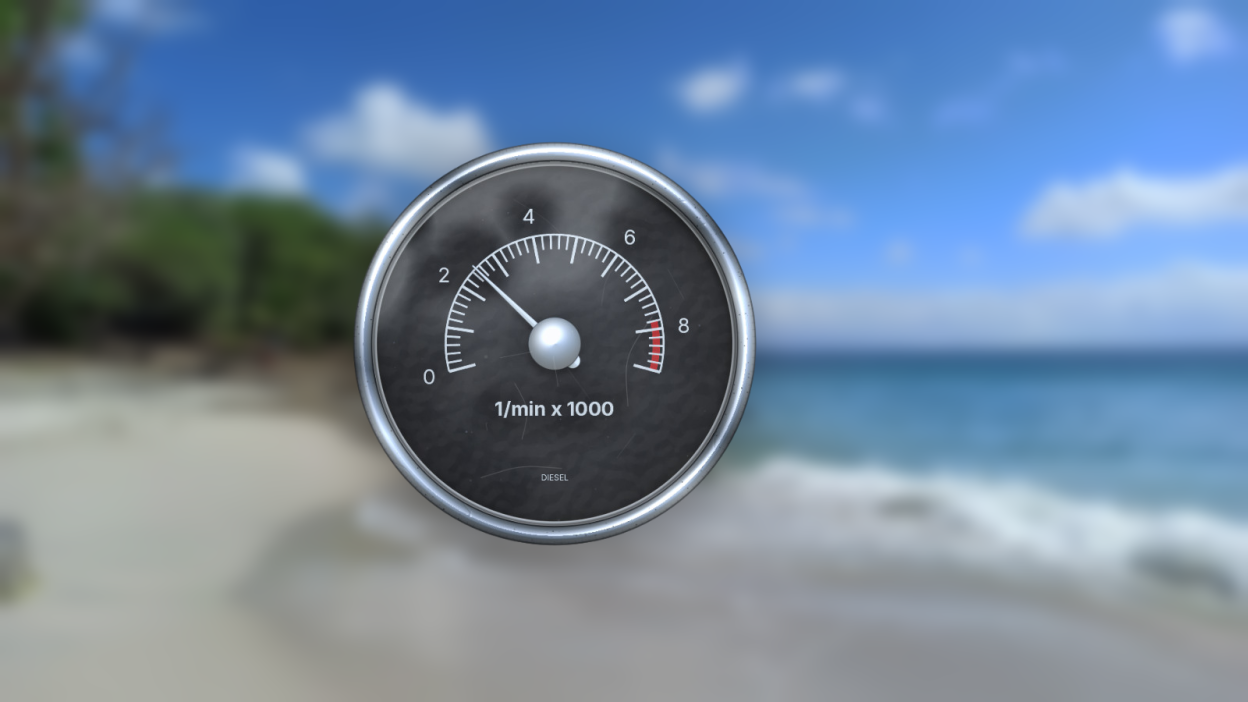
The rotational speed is 2500 rpm
